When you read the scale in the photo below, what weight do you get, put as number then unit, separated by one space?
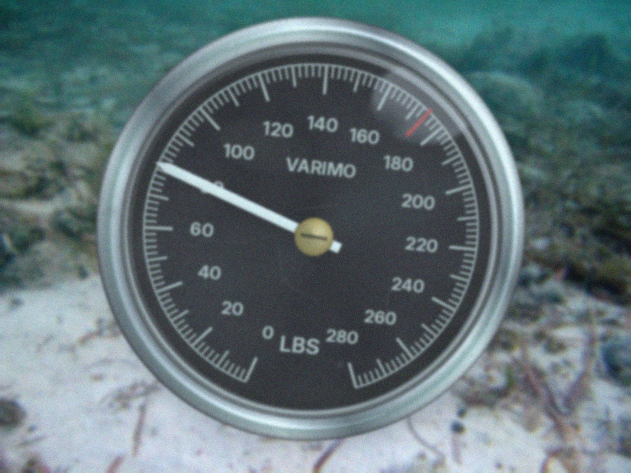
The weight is 80 lb
